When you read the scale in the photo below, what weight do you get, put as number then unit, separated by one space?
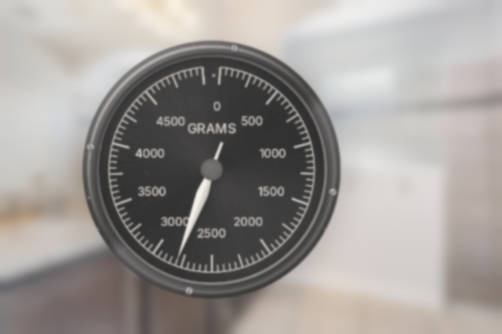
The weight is 2800 g
